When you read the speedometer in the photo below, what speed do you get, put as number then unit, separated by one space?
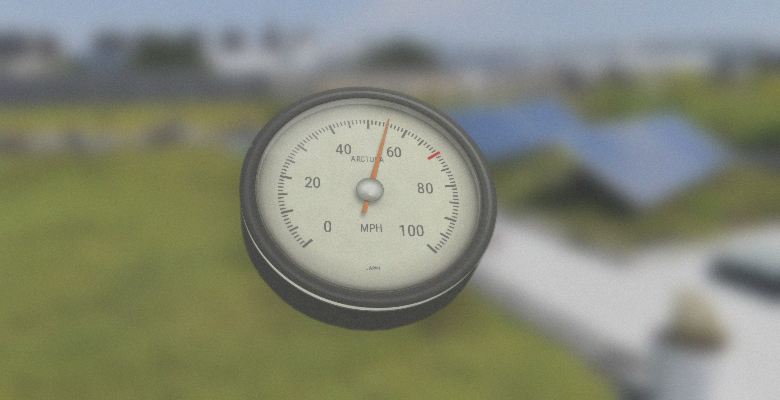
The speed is 55 mph
